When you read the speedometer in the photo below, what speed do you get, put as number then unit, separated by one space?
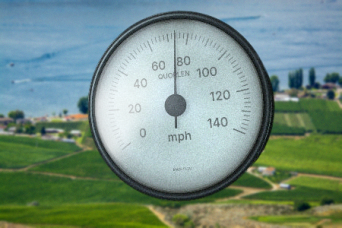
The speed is 74 mph
